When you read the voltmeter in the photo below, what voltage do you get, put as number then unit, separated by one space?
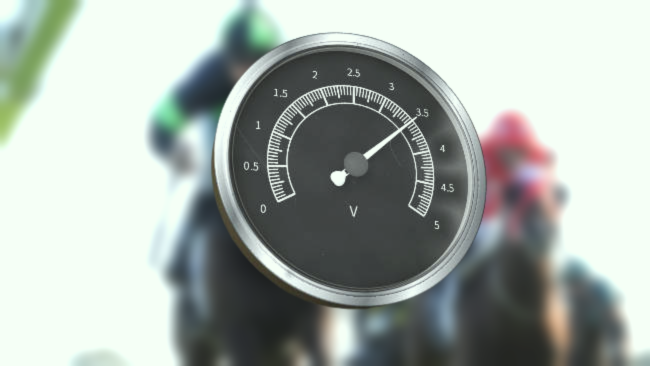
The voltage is 3.5 V
